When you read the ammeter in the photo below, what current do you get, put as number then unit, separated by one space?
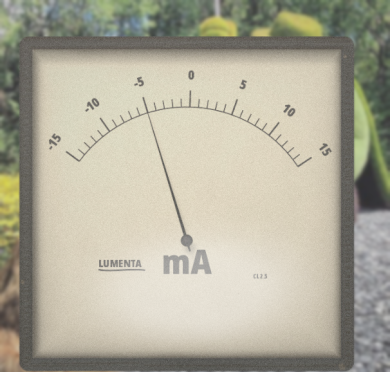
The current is -5 mA
